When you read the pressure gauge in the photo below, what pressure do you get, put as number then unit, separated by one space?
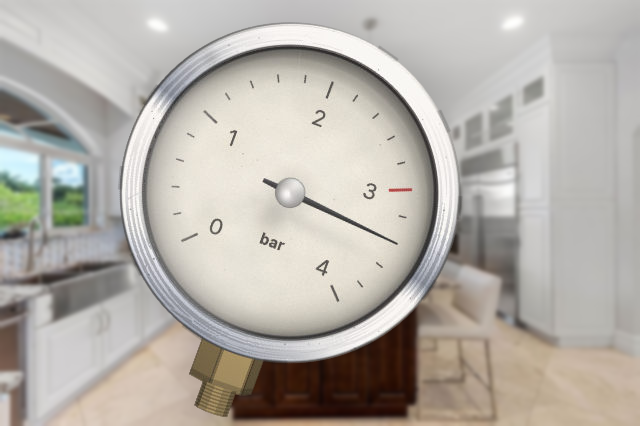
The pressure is 3.4 bar
